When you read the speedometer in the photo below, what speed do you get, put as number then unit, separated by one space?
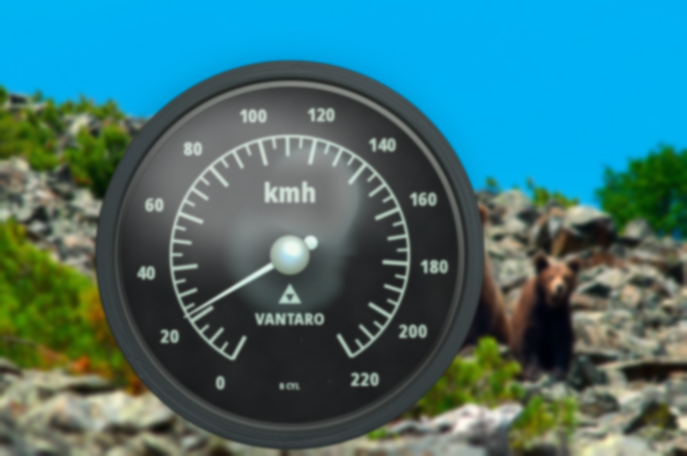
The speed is 22.5 km/h
